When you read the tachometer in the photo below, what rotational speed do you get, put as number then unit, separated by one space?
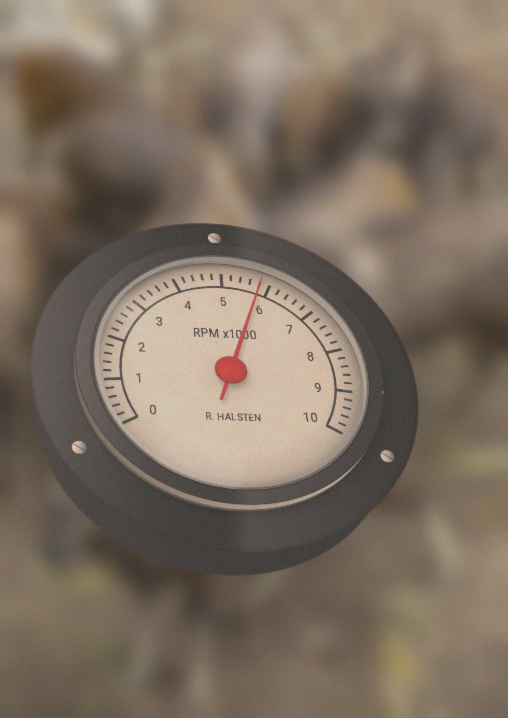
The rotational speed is 5800 rpm
